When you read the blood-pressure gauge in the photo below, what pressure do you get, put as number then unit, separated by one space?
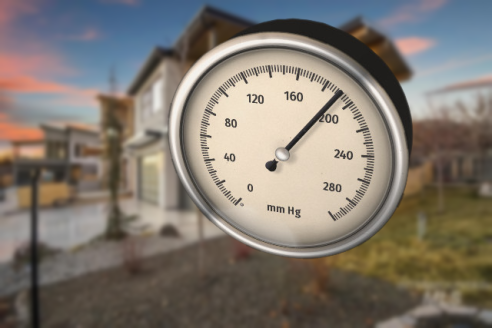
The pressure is 190 mmHg
